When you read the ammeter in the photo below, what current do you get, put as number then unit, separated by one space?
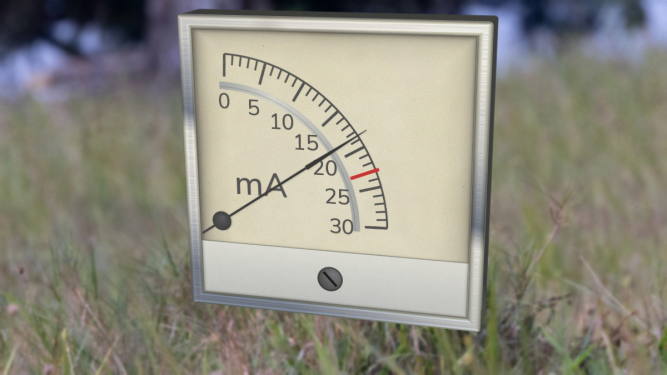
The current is 18.5 mA
